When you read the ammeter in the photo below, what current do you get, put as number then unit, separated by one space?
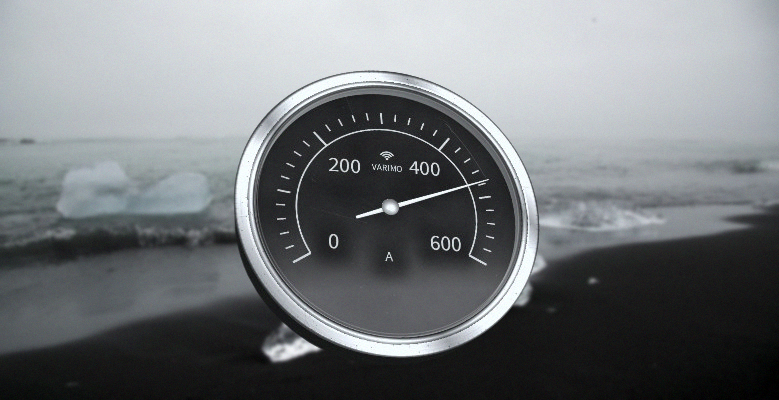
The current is 480 A
